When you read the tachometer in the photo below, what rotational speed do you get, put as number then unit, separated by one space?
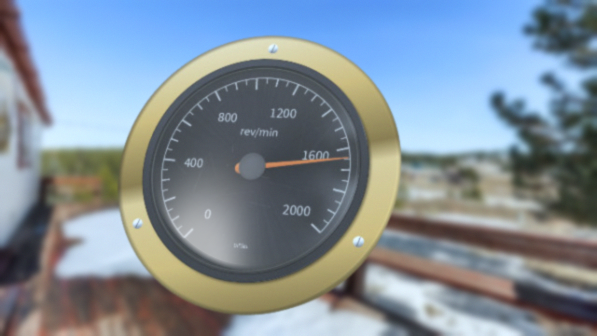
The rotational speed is 1650 rpm
